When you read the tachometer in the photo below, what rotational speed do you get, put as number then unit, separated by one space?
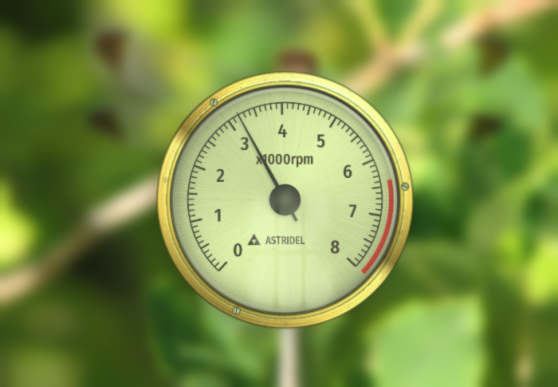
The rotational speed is 3200 rpm
